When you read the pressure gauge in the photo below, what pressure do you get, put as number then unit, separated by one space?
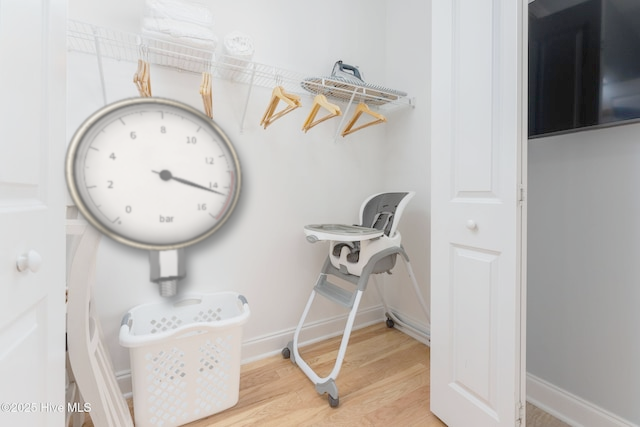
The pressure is 14.5 bar
